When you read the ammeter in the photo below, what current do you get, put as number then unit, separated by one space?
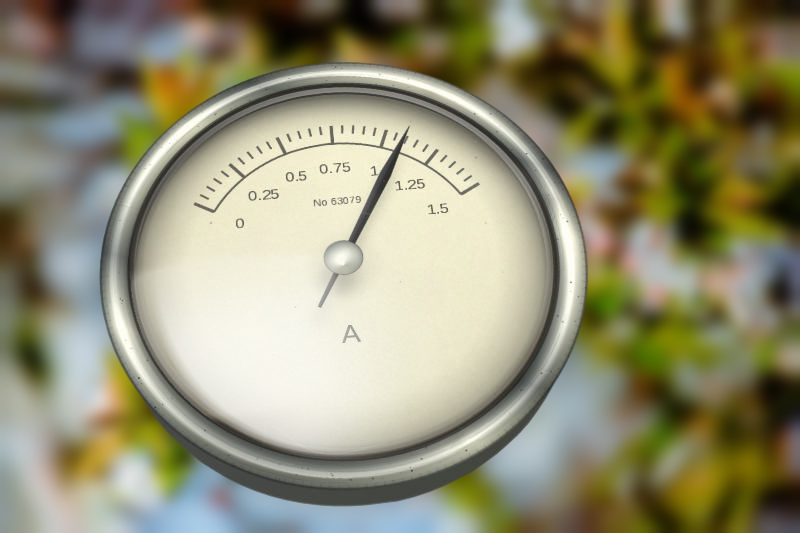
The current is 1.1 A
